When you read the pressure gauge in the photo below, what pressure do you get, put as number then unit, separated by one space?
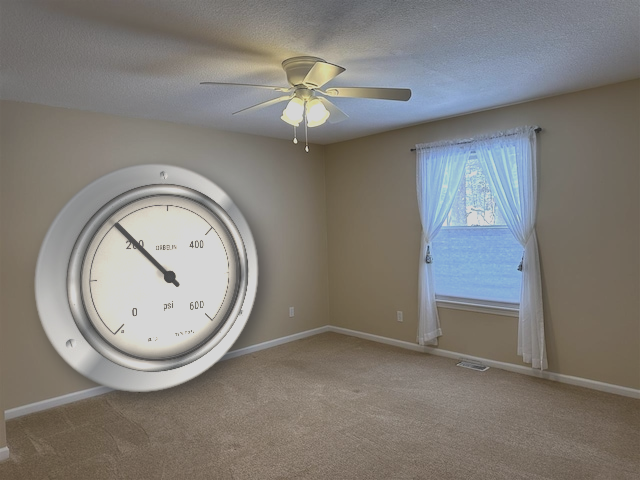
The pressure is 200 psi
